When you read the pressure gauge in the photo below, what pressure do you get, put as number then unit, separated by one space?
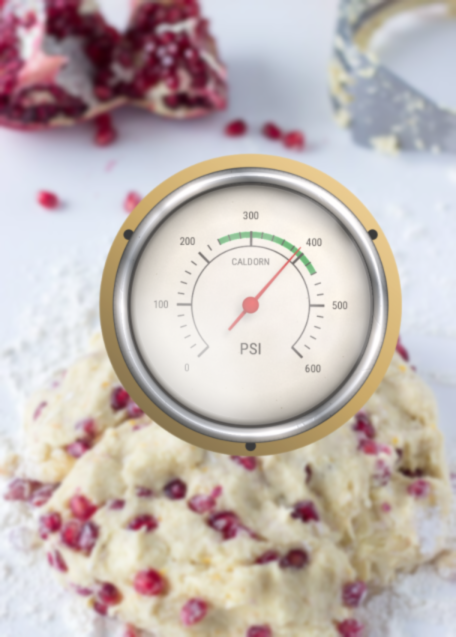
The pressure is 390 psi
